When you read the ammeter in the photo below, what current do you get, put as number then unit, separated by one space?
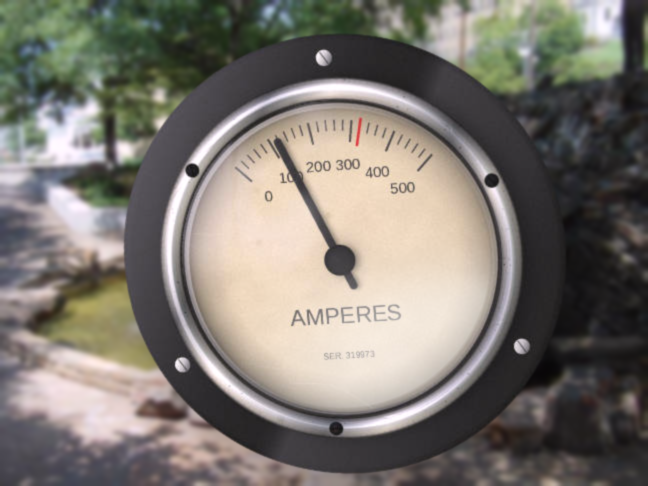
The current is 120 A
